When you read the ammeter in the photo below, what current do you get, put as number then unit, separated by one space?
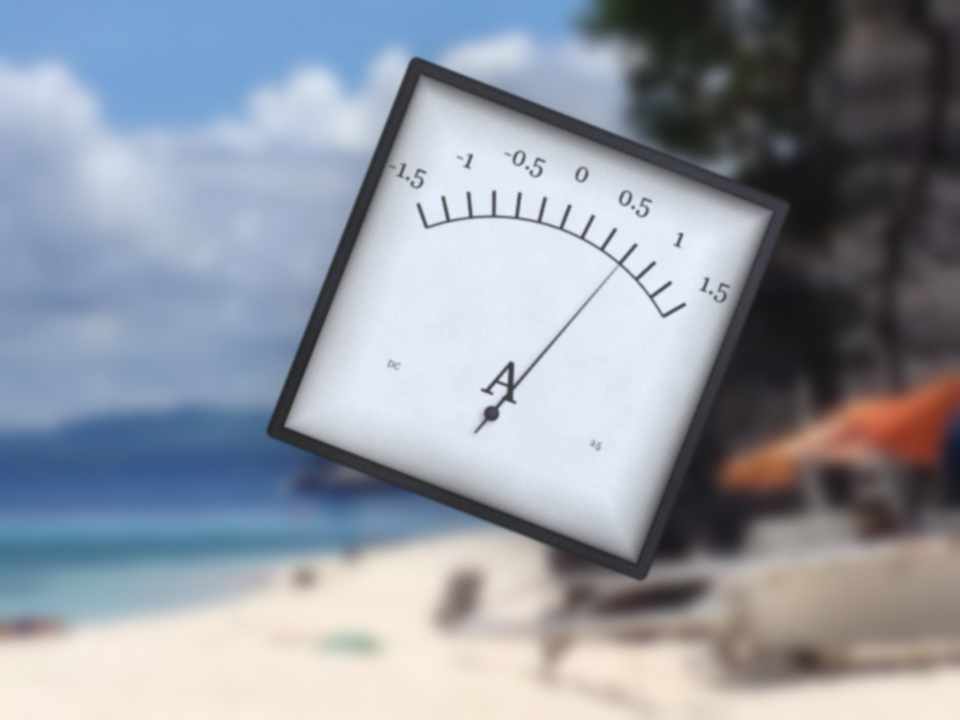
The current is 0.75 A
